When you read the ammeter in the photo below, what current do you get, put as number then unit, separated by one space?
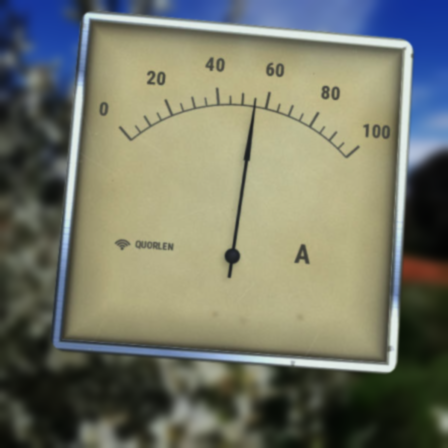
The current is 55 A
